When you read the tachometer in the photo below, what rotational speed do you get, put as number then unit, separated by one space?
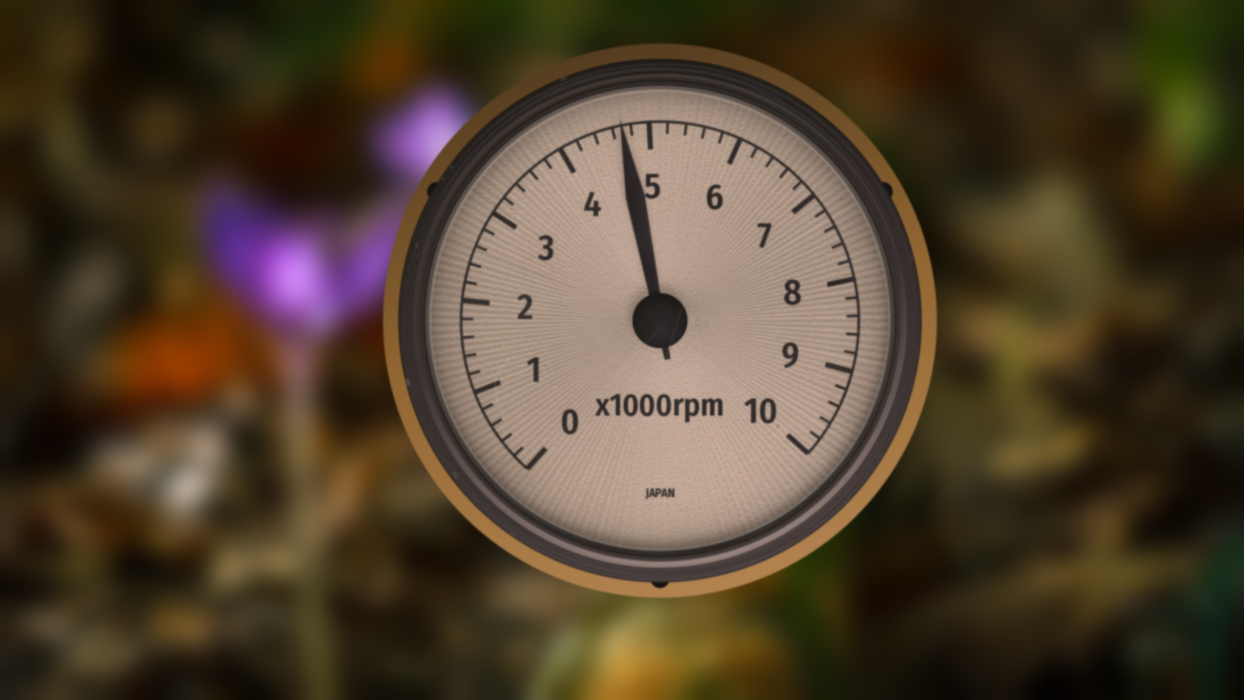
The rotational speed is 4700 rpm
